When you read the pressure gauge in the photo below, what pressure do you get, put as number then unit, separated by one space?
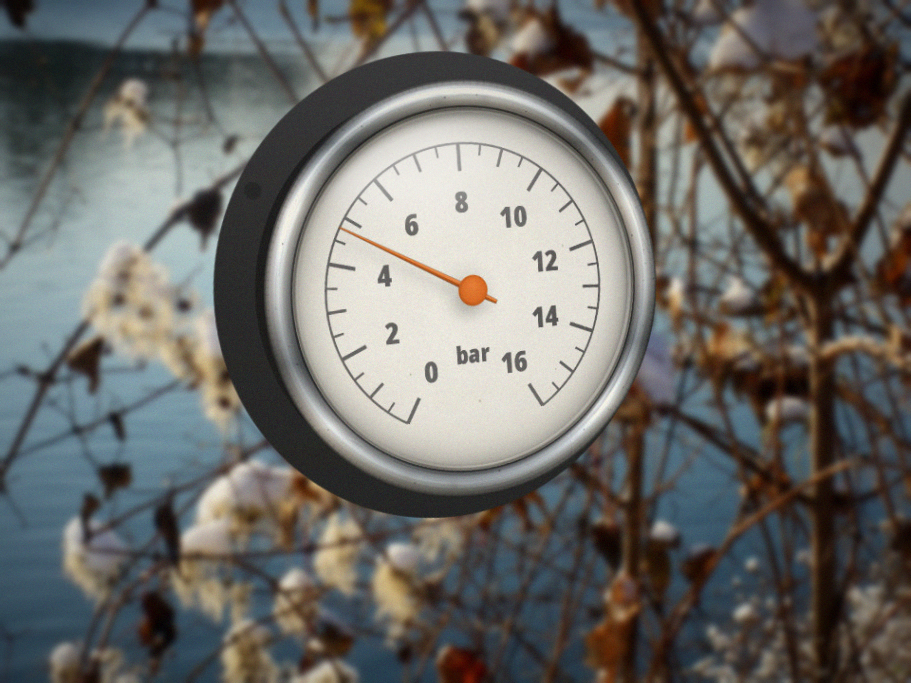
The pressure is 4.75 bar
